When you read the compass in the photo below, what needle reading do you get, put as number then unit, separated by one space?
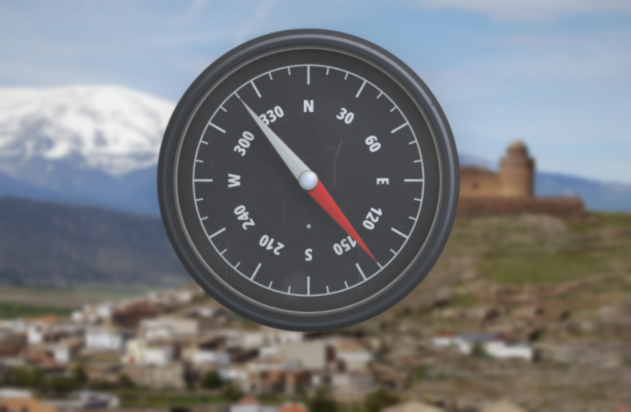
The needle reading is 140 °
